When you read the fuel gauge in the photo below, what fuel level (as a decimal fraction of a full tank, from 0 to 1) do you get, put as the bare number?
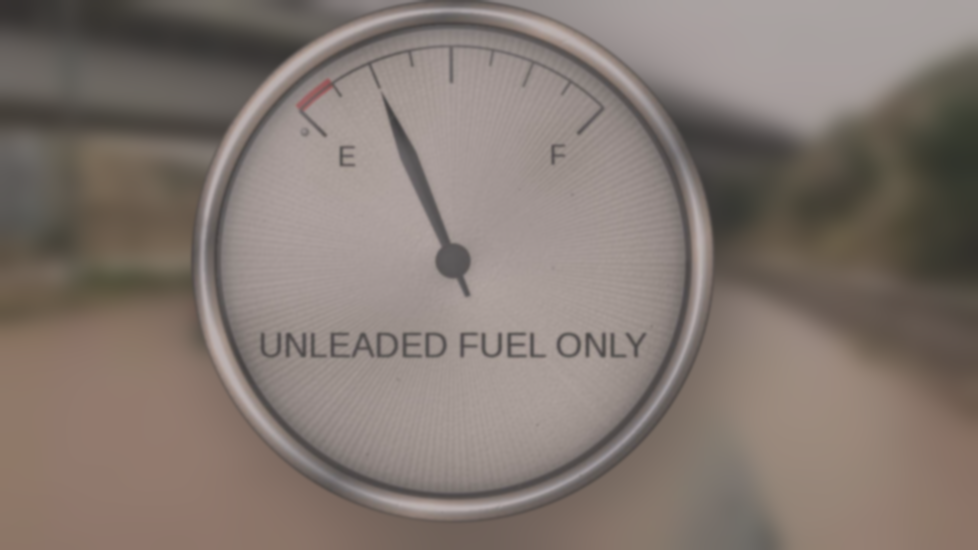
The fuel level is 0.25
